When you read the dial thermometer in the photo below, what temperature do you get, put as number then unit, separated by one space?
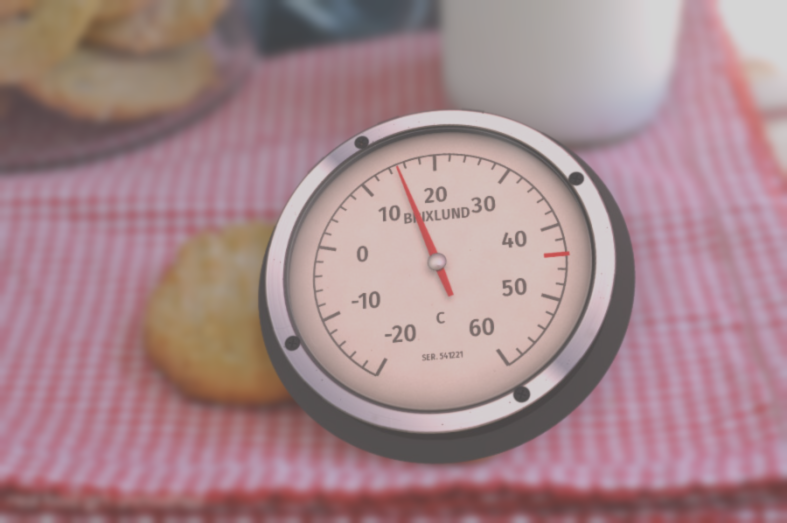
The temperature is 15 °C
